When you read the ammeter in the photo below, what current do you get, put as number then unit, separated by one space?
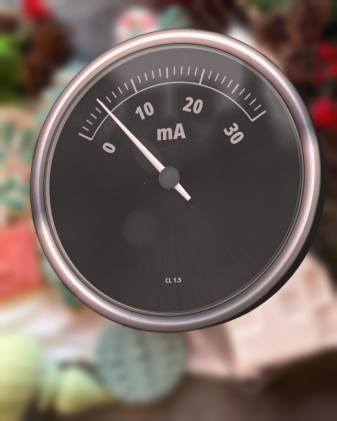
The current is 5 mA
